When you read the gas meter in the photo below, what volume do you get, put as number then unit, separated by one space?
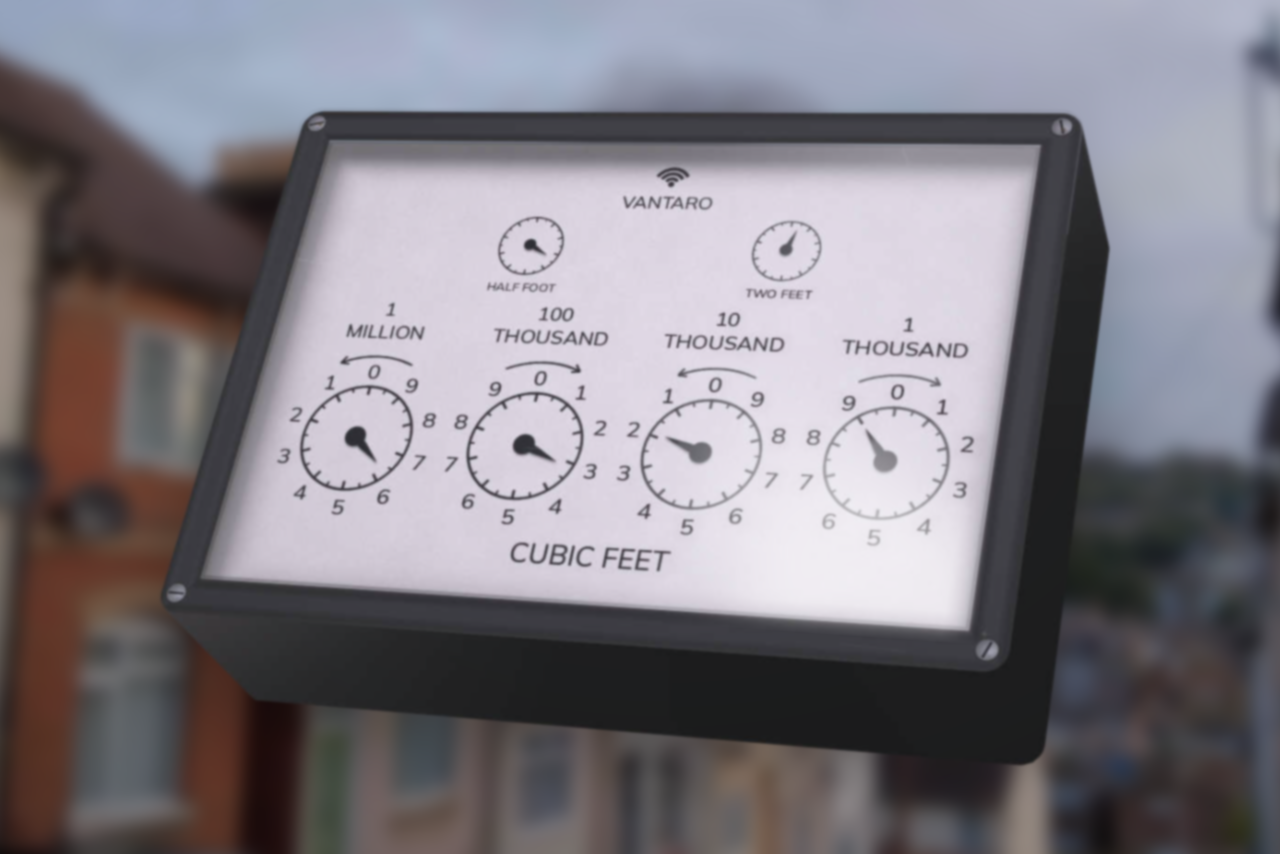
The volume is 631900 ft³
